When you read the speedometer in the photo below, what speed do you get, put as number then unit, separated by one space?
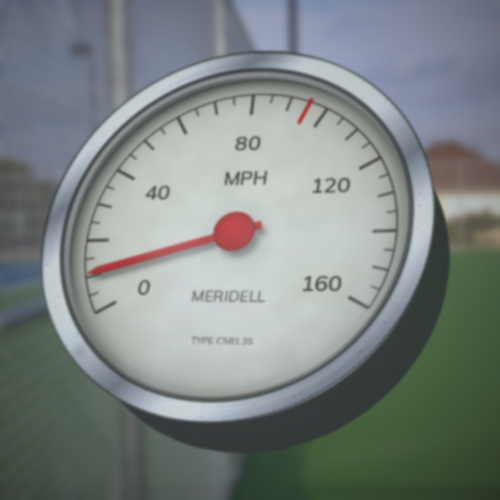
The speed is 10 mph
